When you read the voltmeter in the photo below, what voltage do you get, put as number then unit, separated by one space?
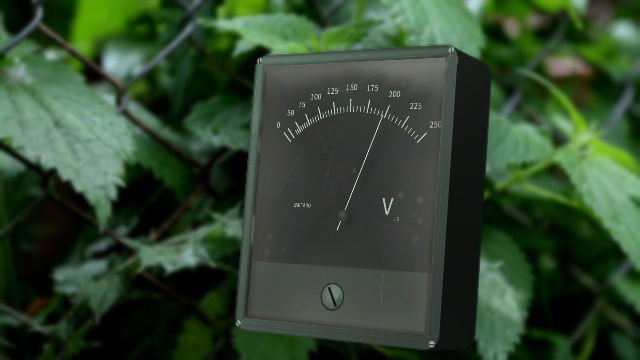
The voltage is 200 V
